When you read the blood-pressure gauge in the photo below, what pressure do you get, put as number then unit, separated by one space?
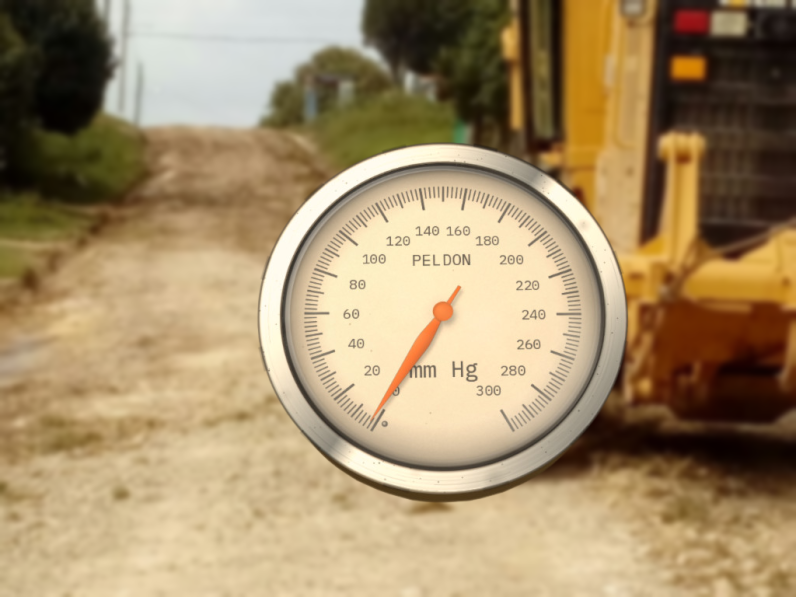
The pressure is 2 mmHg
